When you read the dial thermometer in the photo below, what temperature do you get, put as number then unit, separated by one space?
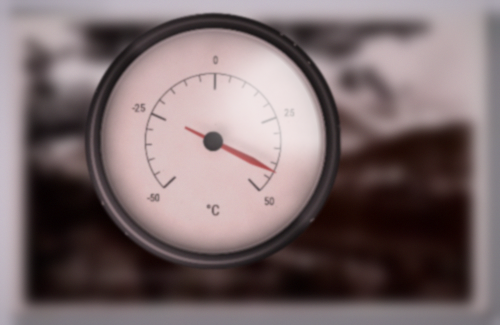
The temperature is 42.5 °C
